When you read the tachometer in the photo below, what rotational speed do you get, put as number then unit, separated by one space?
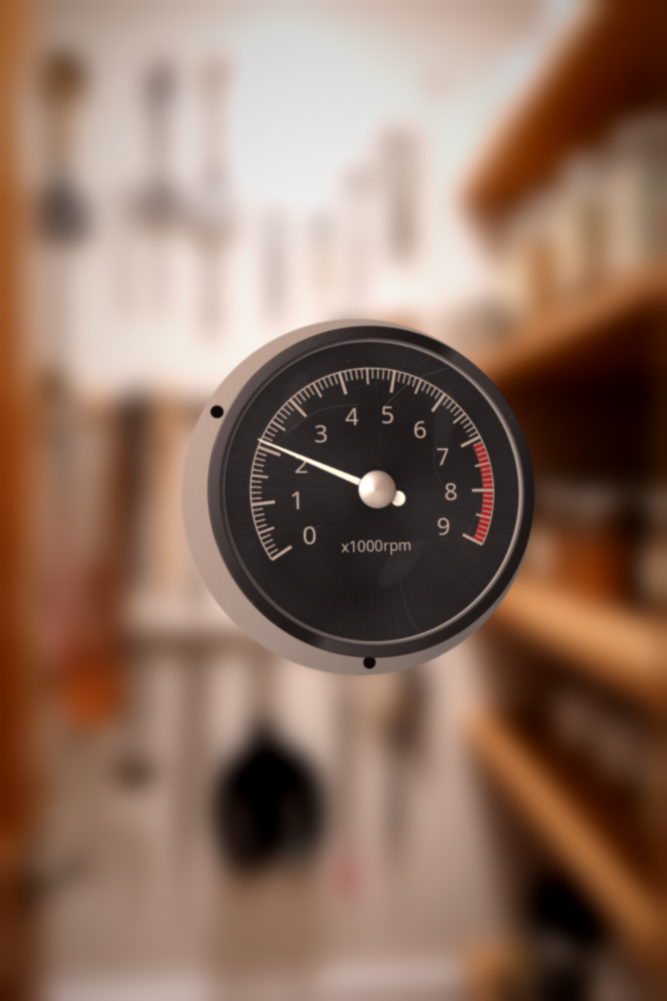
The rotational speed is 2100 rpm
